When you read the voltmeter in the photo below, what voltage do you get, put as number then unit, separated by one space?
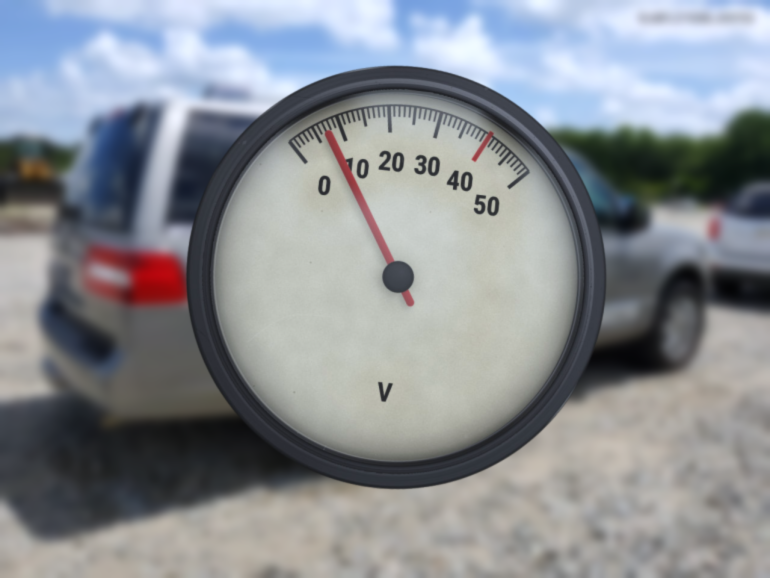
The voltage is 7 V
